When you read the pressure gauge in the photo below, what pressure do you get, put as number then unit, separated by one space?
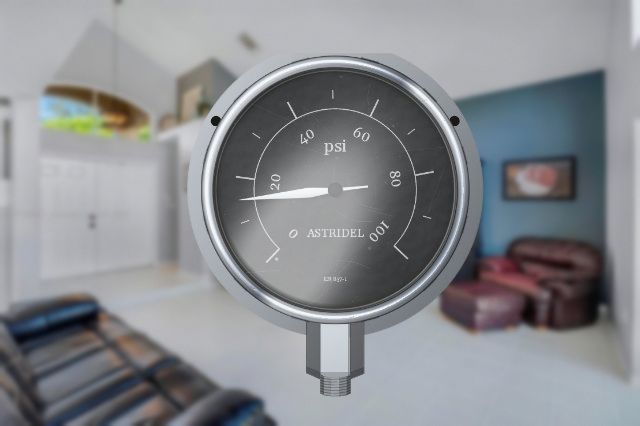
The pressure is 15 psi
